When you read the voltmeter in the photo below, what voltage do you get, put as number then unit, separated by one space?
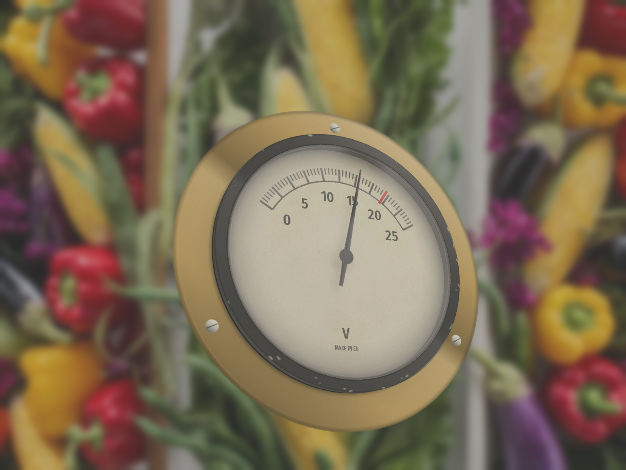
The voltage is 15 V
